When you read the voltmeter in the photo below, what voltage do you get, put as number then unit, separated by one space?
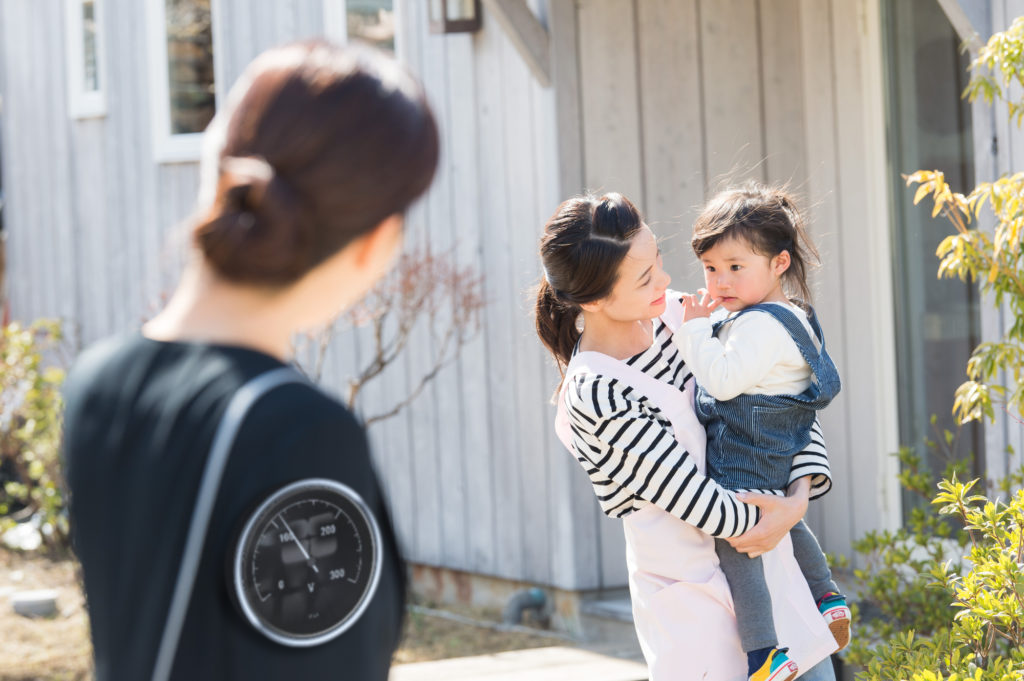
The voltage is 110 V
